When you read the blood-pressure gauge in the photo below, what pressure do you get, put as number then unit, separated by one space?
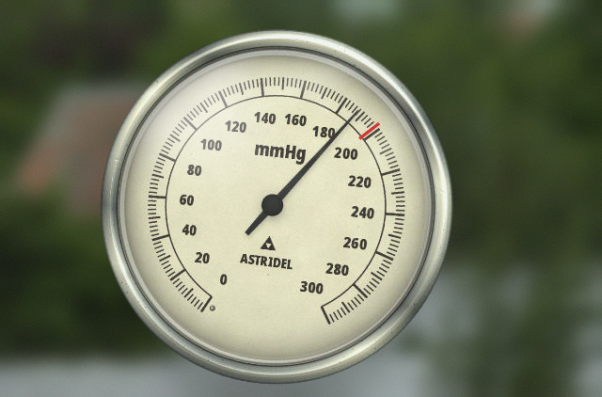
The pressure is 188 mmHg
